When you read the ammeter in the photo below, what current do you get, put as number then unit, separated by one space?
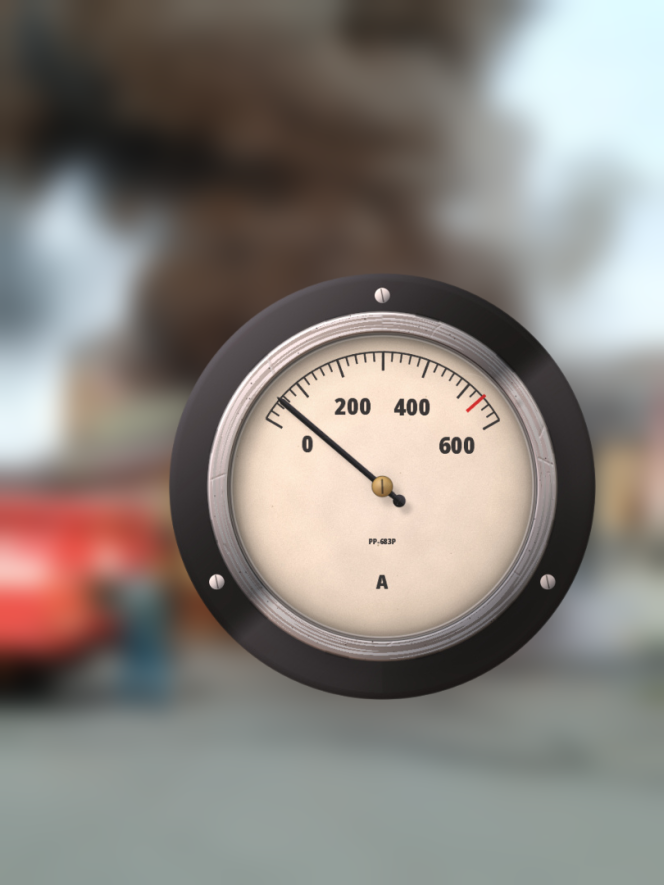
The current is 50 A
